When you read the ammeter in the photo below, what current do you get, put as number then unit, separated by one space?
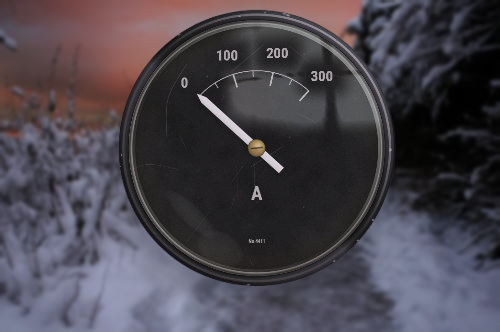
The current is 0 A
